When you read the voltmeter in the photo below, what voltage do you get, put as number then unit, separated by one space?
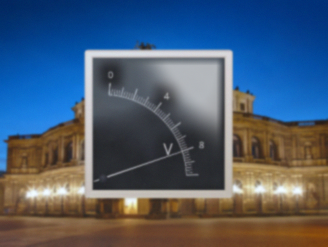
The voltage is 8 V
